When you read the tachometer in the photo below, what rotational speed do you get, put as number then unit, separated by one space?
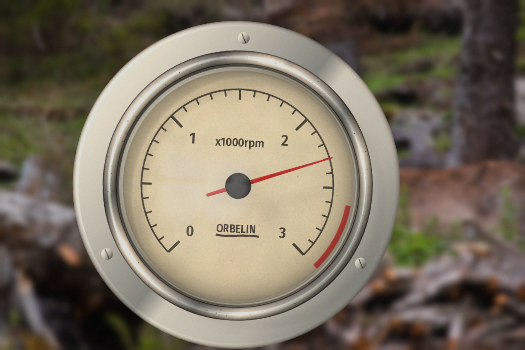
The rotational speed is 2300 rpm
